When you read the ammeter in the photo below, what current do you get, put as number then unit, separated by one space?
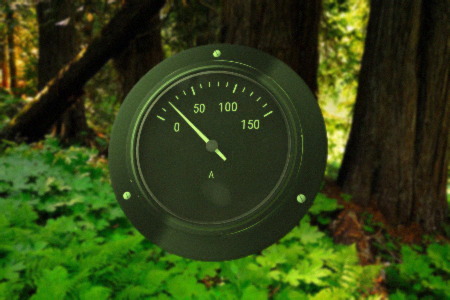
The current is 20 A
